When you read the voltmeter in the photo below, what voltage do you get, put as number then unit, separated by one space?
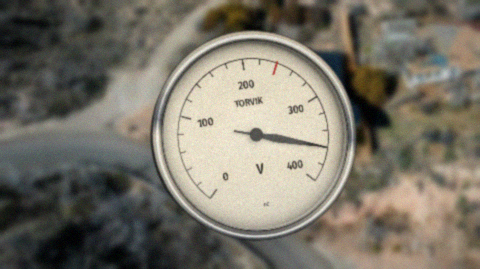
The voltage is 360 V
